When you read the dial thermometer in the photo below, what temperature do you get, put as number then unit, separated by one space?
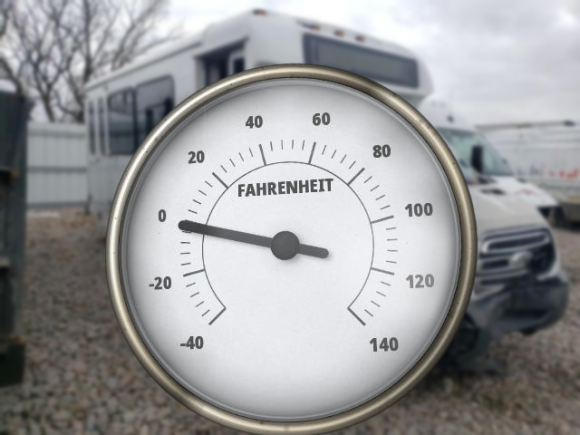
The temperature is -2 °F
